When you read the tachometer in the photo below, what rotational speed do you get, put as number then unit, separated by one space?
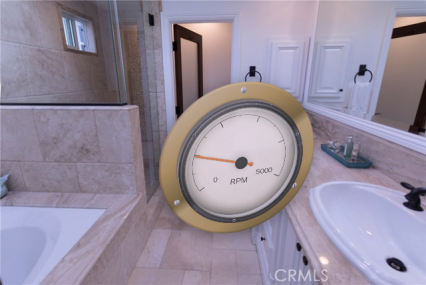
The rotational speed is 1000 rpm
